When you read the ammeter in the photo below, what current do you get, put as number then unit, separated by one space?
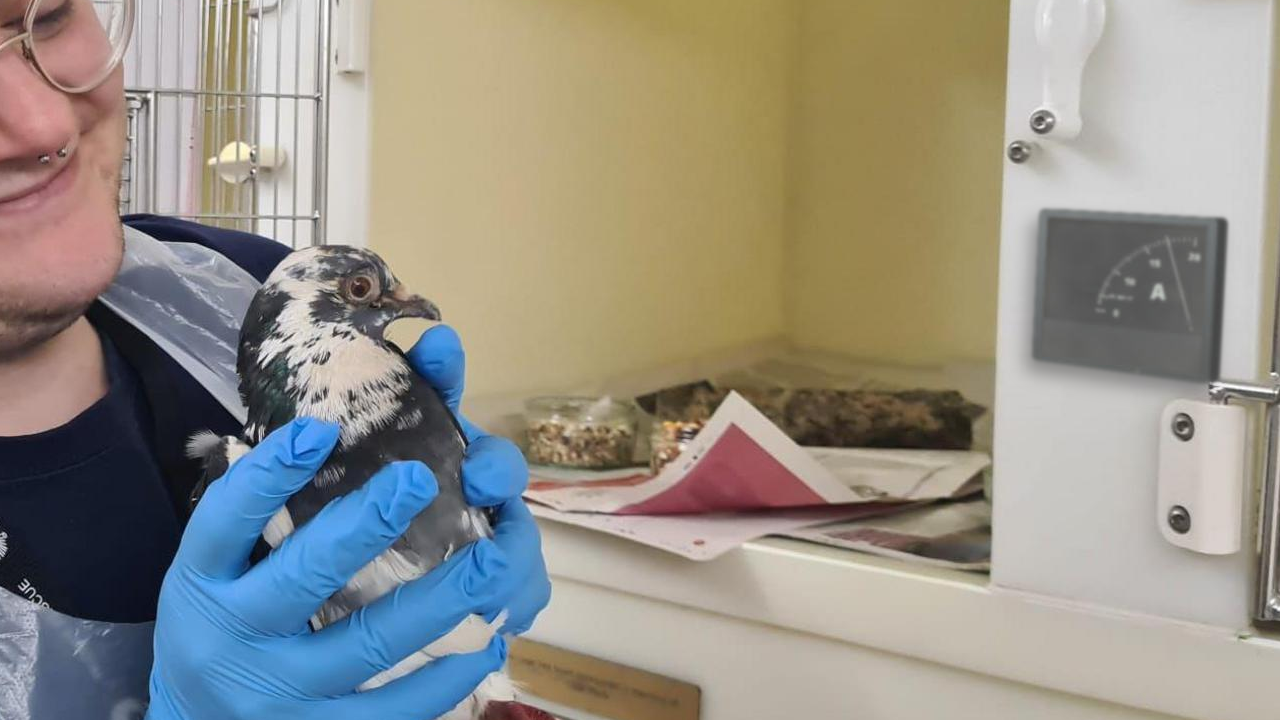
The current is 17.5 A
